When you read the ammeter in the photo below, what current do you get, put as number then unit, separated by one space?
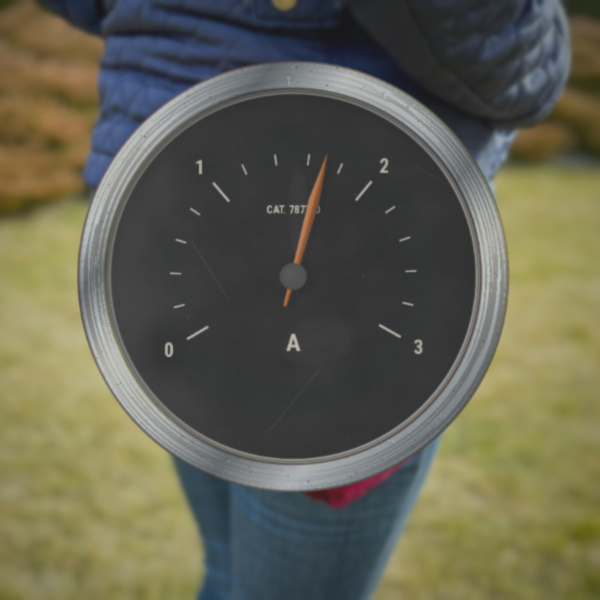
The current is 1.7 A
